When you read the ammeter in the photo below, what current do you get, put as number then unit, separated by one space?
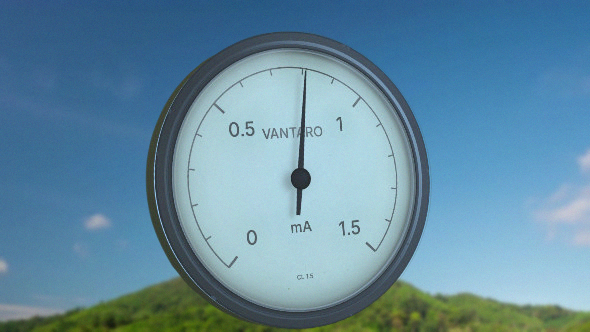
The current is 0.8 mA
